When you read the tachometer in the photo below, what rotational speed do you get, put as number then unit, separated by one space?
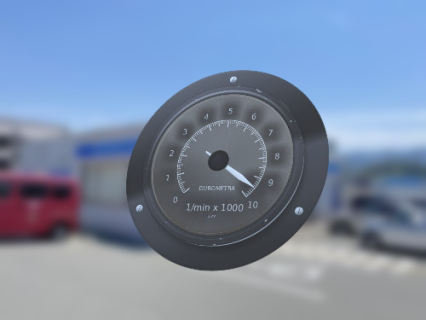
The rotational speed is 9500 rpm
